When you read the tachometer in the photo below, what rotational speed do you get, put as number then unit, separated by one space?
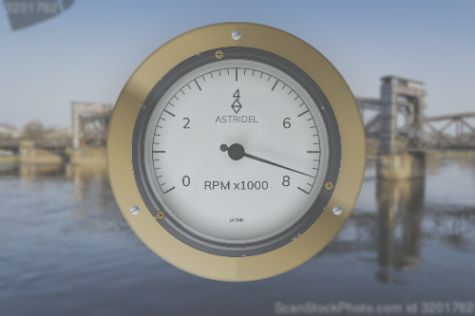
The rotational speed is 7600 rpm
